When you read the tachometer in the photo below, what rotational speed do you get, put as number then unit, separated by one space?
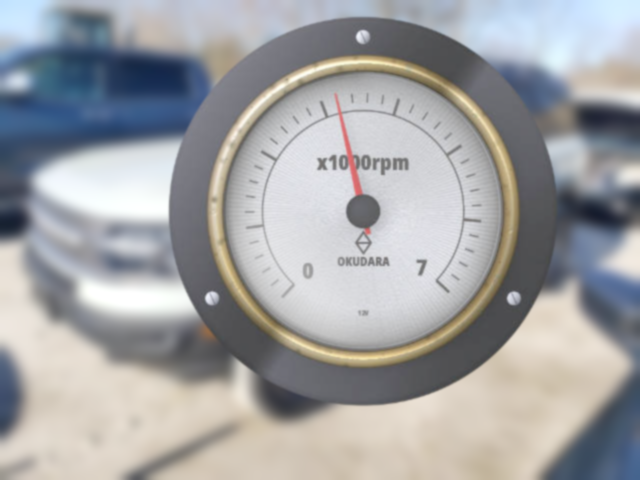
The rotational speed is 3200 rpm
